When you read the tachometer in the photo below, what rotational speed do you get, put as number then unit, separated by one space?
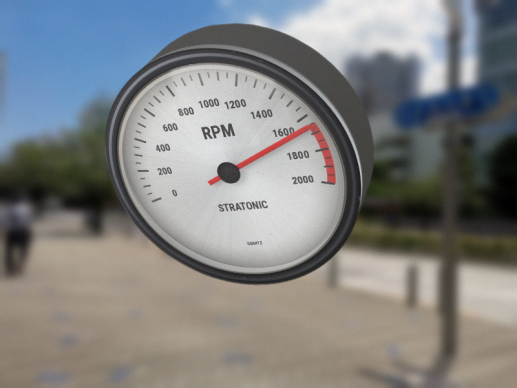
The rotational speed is 1650 rpm
